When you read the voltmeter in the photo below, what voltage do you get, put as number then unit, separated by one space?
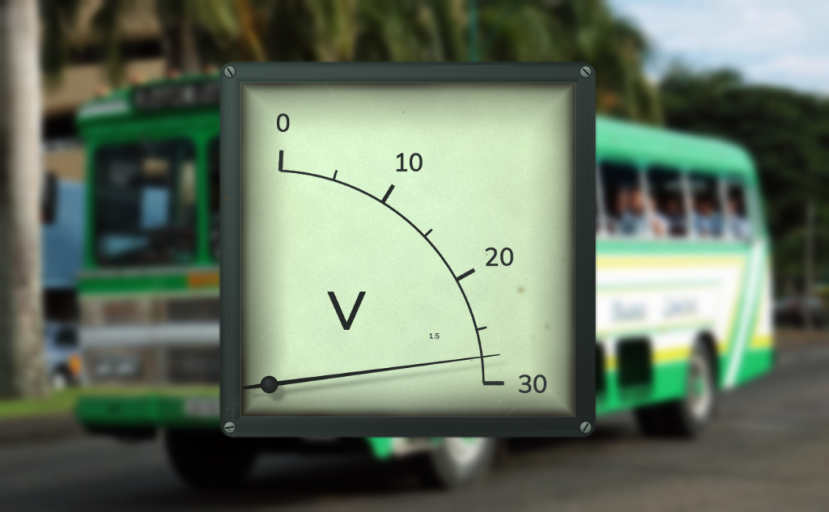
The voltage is 27.5 V
